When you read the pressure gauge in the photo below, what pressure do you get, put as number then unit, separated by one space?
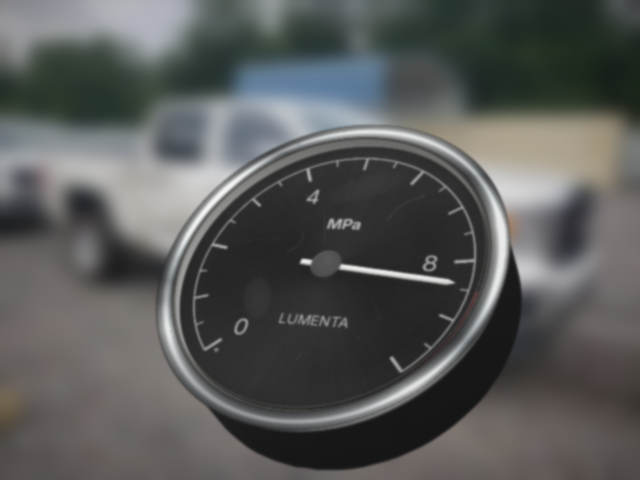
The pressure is 8.5 MPa
